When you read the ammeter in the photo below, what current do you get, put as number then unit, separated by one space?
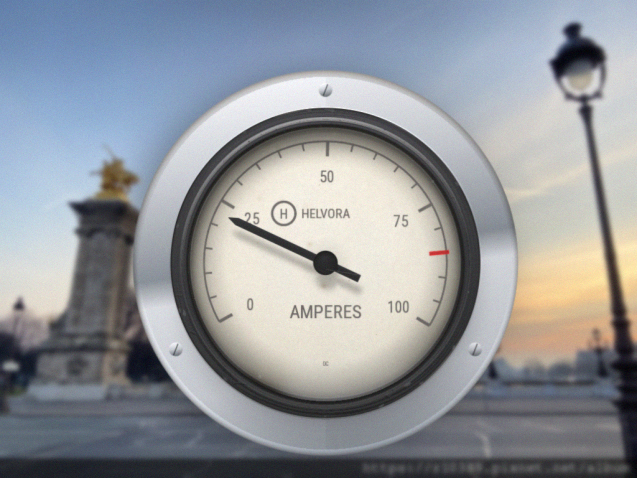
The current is 22.5 A
